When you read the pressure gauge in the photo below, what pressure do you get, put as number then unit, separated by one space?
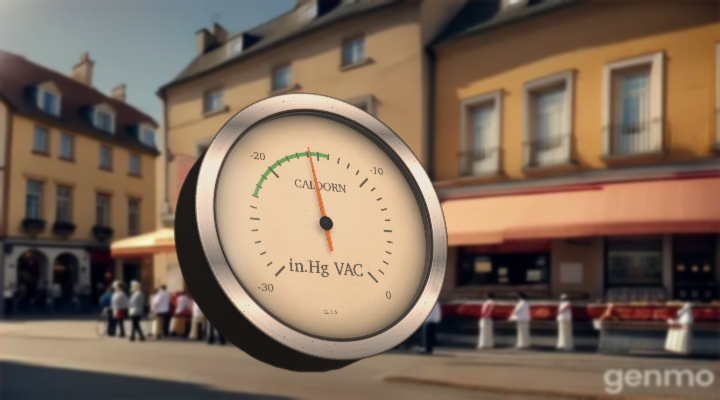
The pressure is -16 inHg
